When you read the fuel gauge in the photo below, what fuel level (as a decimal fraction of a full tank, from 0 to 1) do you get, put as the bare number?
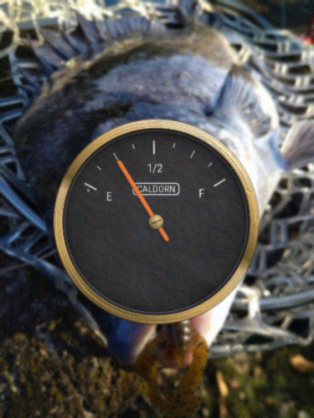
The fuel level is 0.25
